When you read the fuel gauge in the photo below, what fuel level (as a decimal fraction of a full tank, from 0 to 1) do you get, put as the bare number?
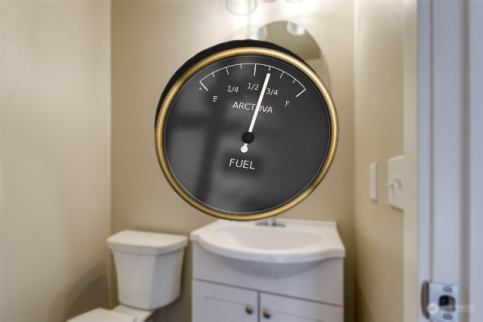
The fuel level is 0.625
